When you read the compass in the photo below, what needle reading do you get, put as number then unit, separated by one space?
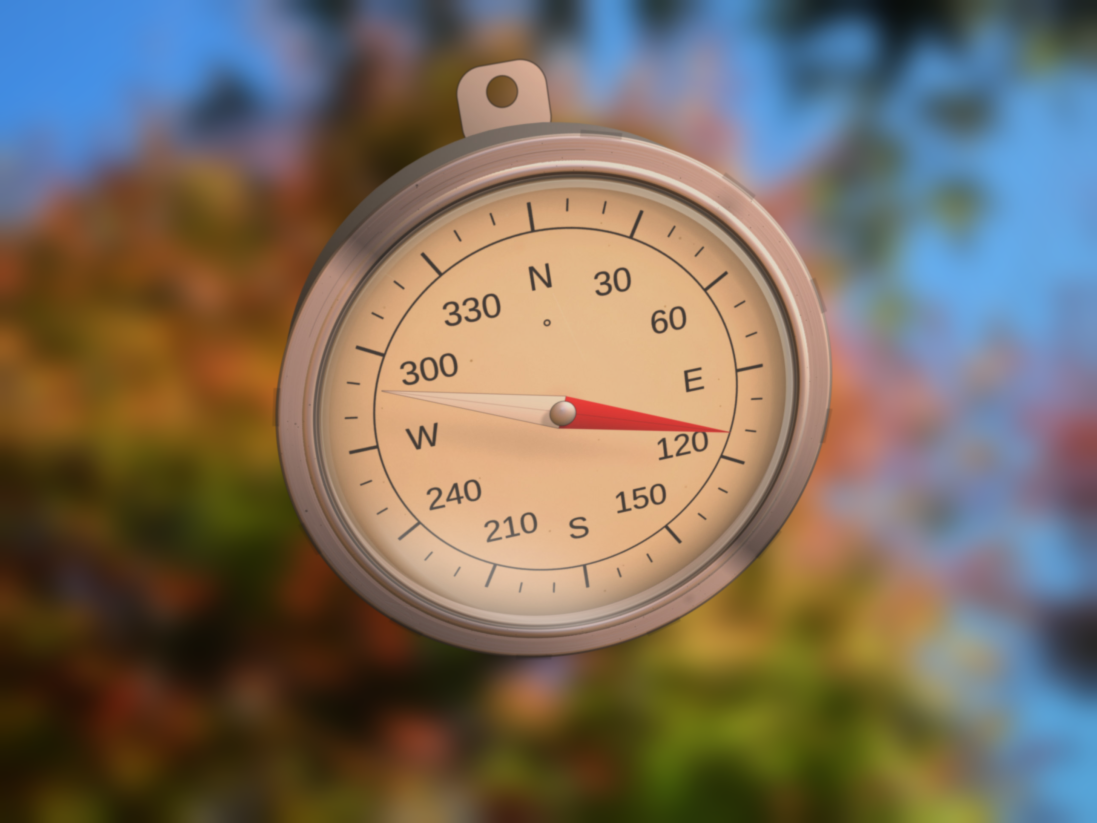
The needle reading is 110 °
